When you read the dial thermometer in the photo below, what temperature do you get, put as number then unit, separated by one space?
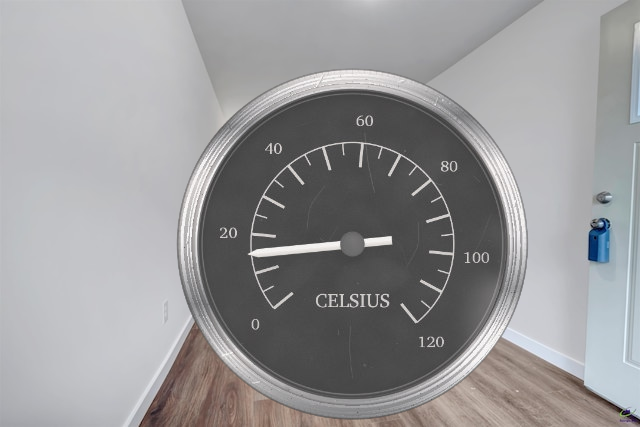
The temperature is 15 °C
